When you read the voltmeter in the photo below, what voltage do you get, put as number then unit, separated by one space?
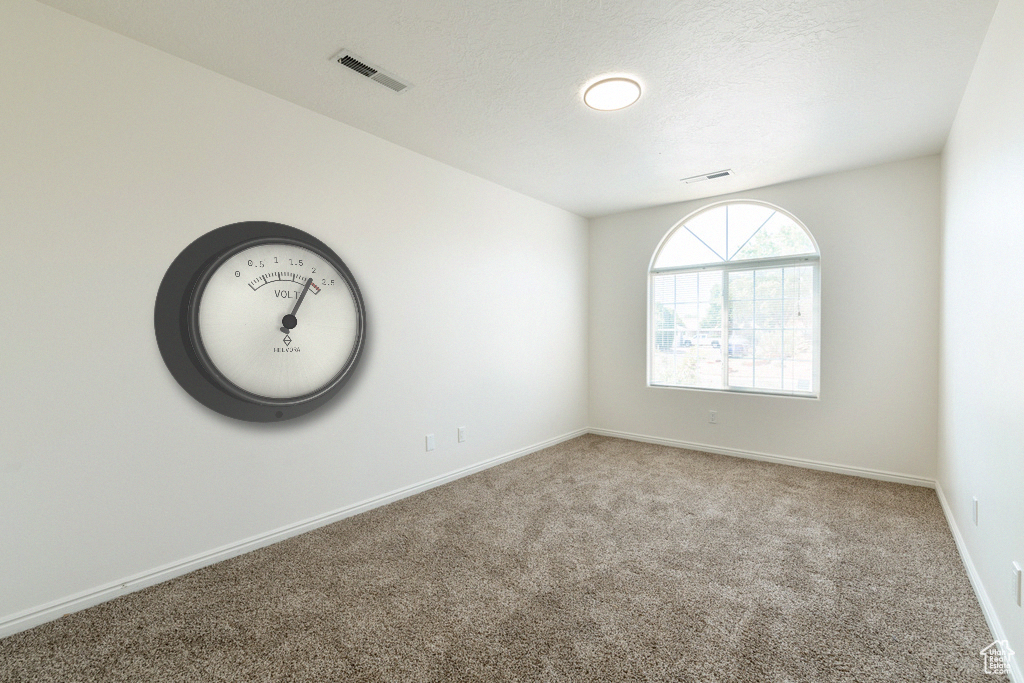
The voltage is 2 V
